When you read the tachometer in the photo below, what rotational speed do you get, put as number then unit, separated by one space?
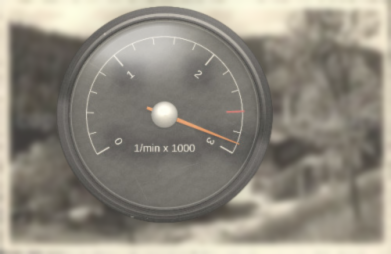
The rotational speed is 2900 rpm
